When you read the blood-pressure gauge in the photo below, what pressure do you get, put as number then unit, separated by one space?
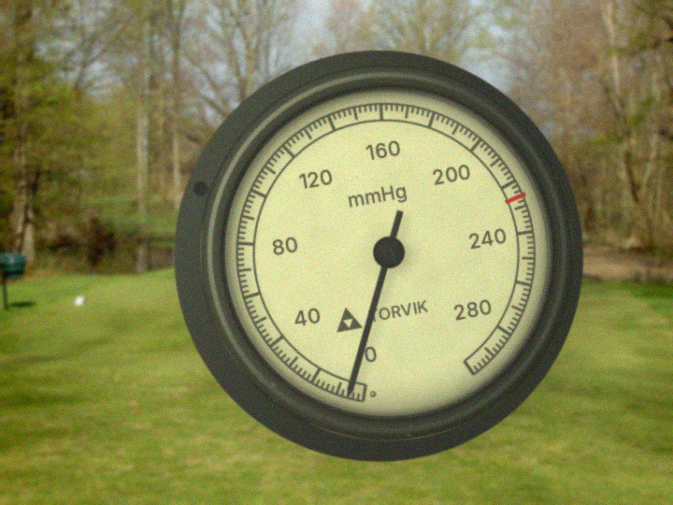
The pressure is 6 mmHg
